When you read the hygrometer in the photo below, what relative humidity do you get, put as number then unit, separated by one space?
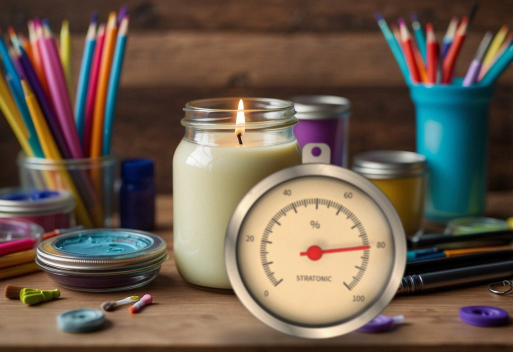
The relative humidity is 80 %
